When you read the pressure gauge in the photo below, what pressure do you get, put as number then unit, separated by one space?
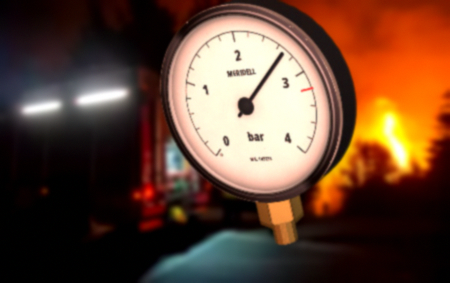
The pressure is 2.7 bar
